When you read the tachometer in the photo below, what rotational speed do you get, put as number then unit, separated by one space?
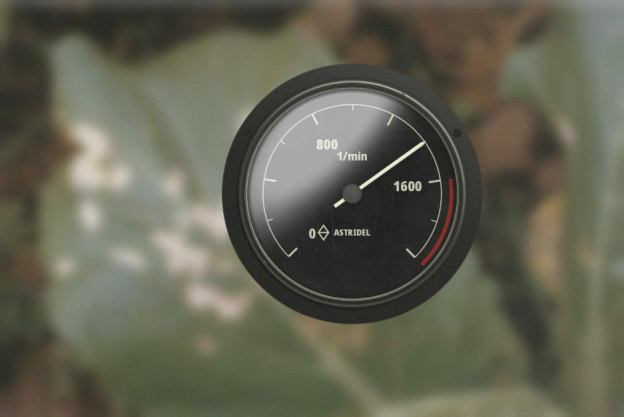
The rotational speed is 1400 rpm
